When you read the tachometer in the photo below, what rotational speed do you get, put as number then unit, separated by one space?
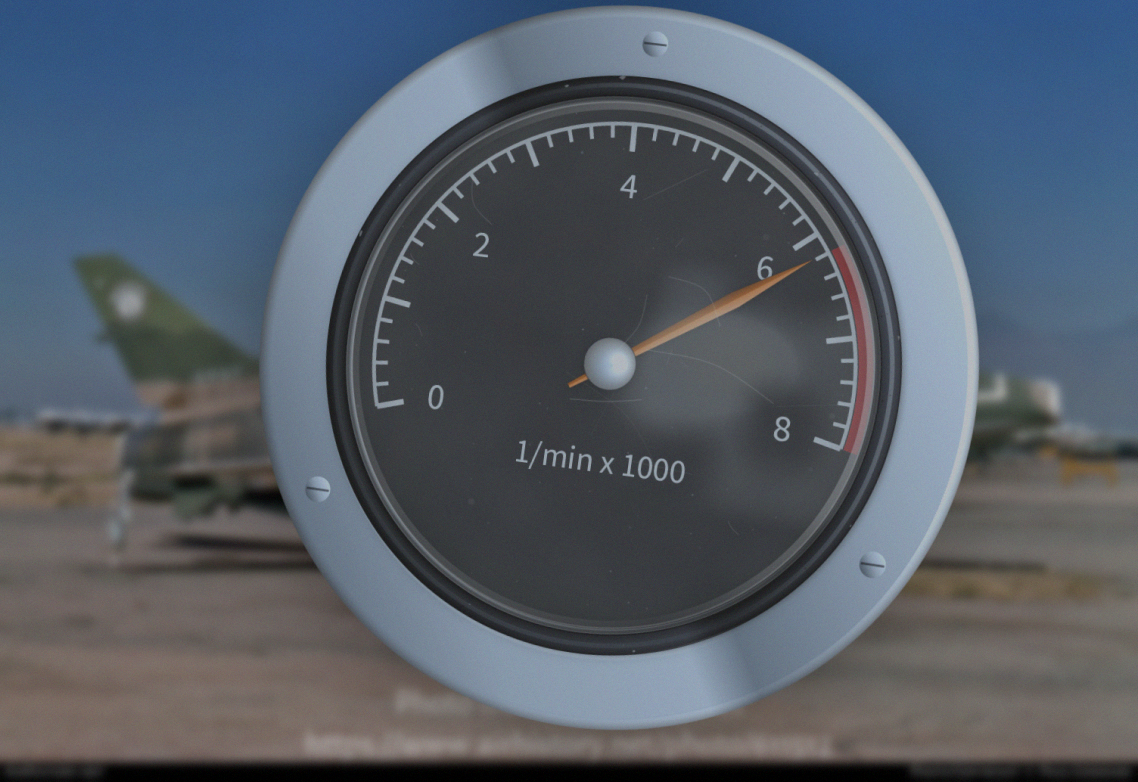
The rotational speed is 6200 rpm
